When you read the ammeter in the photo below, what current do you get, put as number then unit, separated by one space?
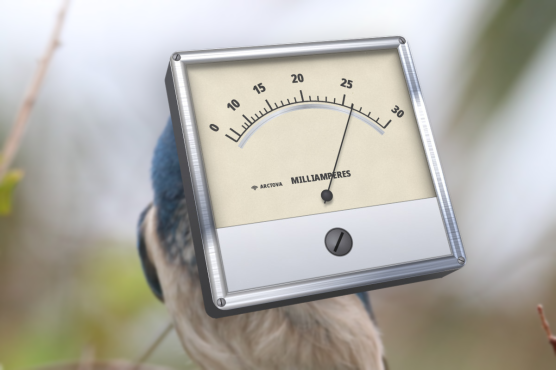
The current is 26 mA
